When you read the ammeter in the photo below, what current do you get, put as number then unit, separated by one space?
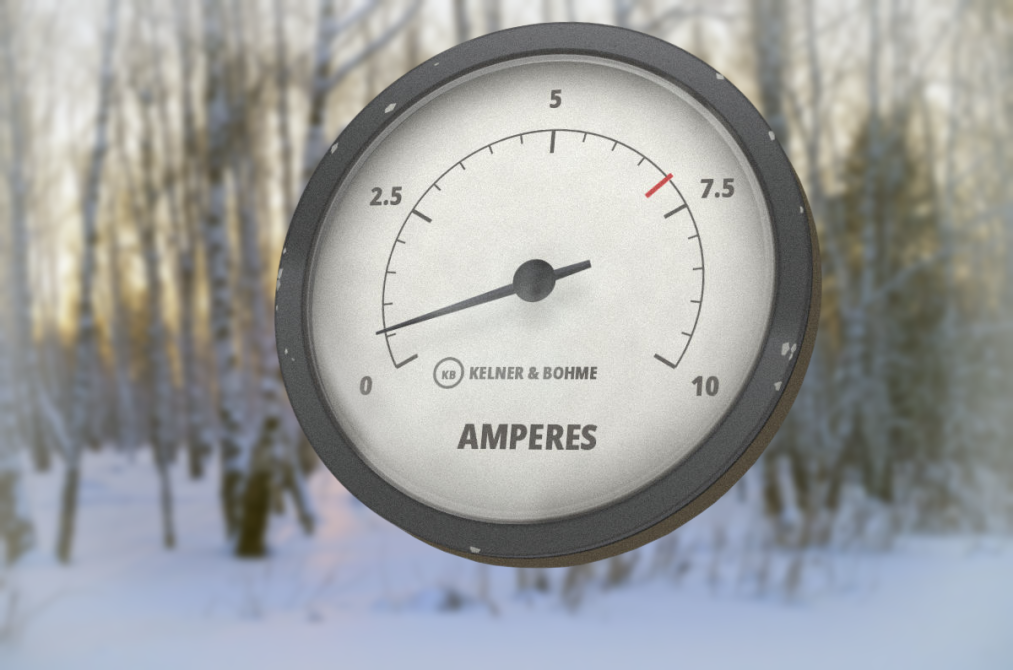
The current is 0.5 A
